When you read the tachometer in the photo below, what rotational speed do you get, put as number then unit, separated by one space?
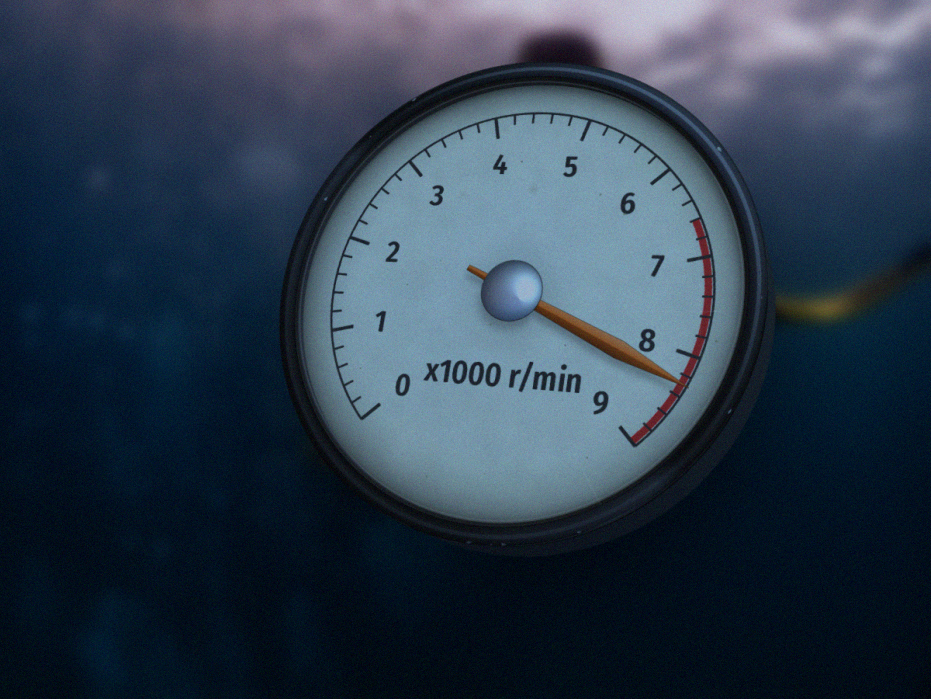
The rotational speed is 8300 rpm
